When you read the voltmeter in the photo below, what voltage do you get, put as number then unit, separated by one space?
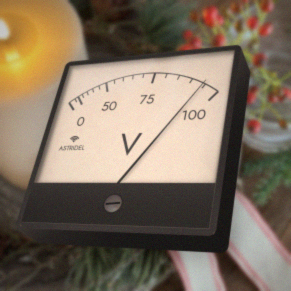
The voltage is 95 V
